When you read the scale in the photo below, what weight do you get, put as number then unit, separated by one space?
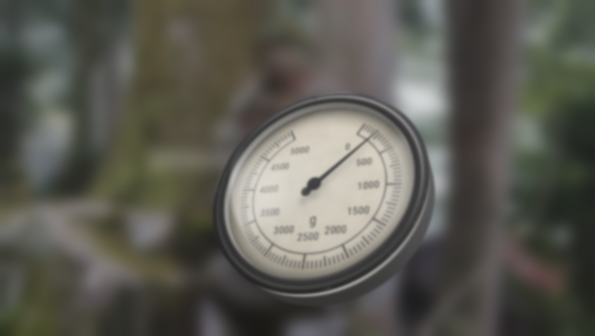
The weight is 250 g
